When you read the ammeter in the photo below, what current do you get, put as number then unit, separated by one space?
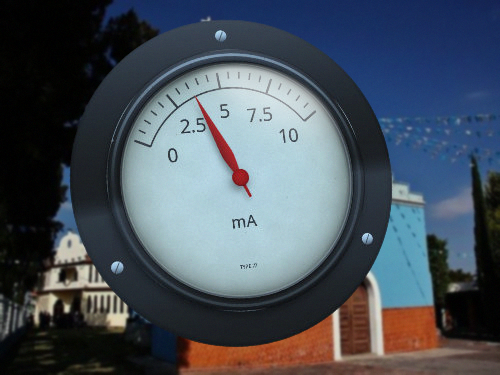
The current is 3.5 mA
